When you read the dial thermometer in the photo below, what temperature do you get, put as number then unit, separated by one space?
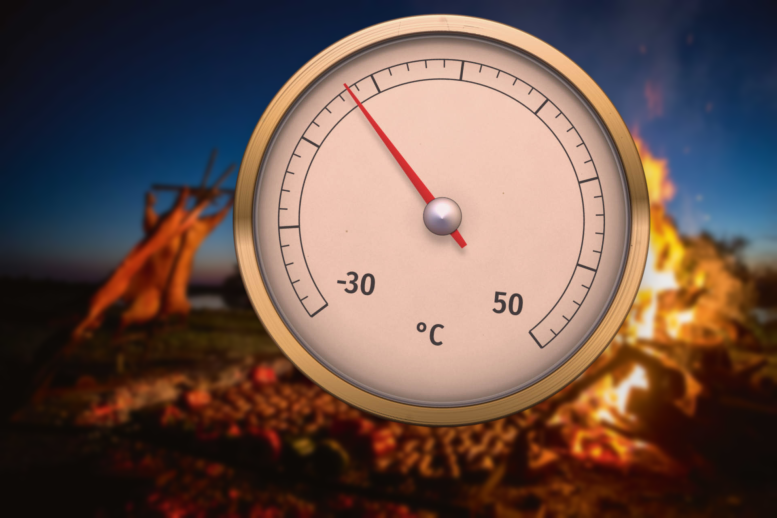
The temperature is -3 °C
